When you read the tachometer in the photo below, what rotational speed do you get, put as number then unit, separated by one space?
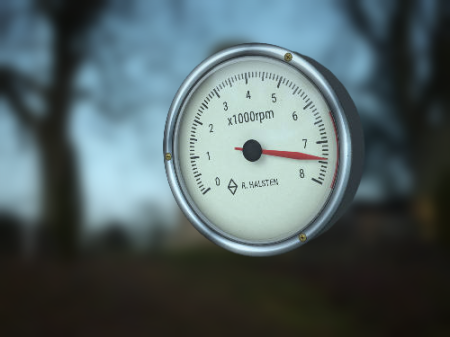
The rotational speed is 7400 rpm
